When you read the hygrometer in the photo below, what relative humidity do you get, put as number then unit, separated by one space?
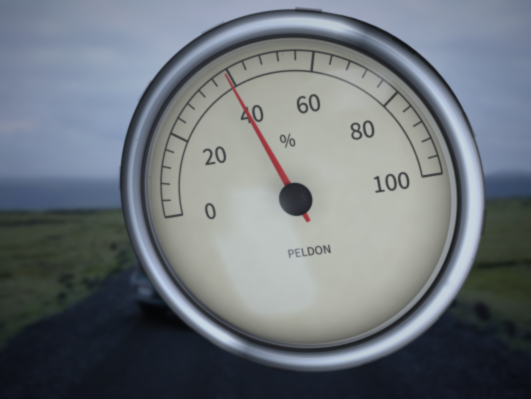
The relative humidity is 40 %
